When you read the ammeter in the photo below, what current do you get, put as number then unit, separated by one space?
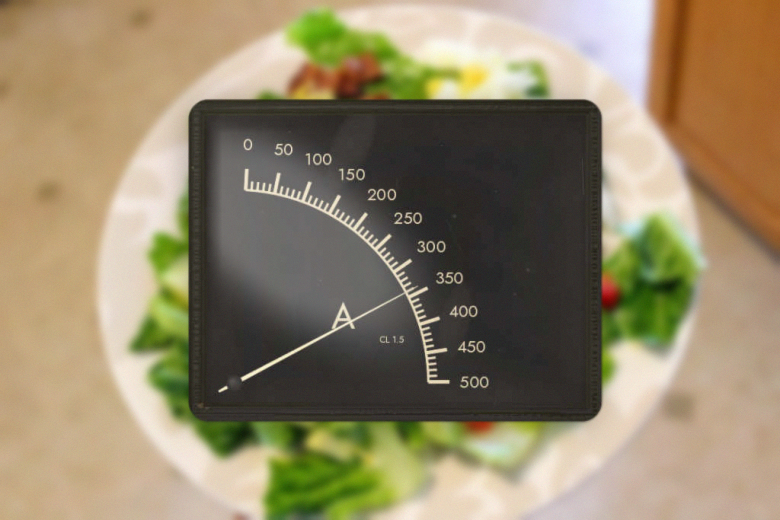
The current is 340 A
